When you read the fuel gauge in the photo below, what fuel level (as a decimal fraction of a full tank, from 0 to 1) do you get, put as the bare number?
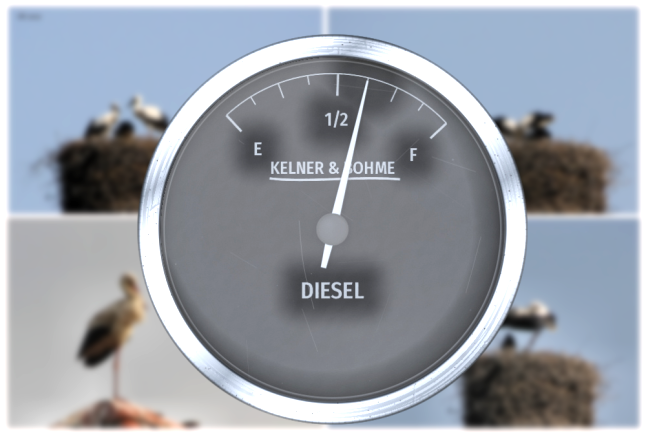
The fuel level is 0.625
